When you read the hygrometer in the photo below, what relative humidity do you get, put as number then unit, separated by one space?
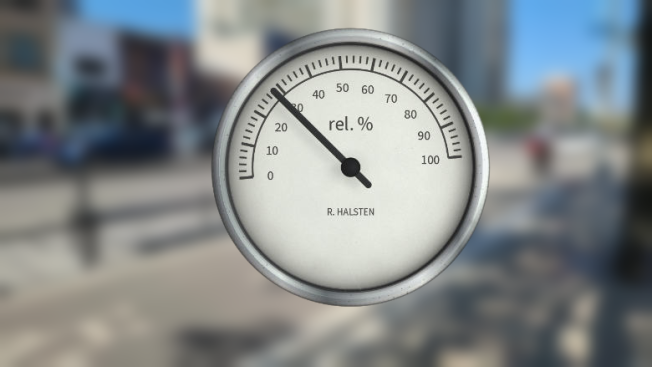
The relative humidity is 28 %
